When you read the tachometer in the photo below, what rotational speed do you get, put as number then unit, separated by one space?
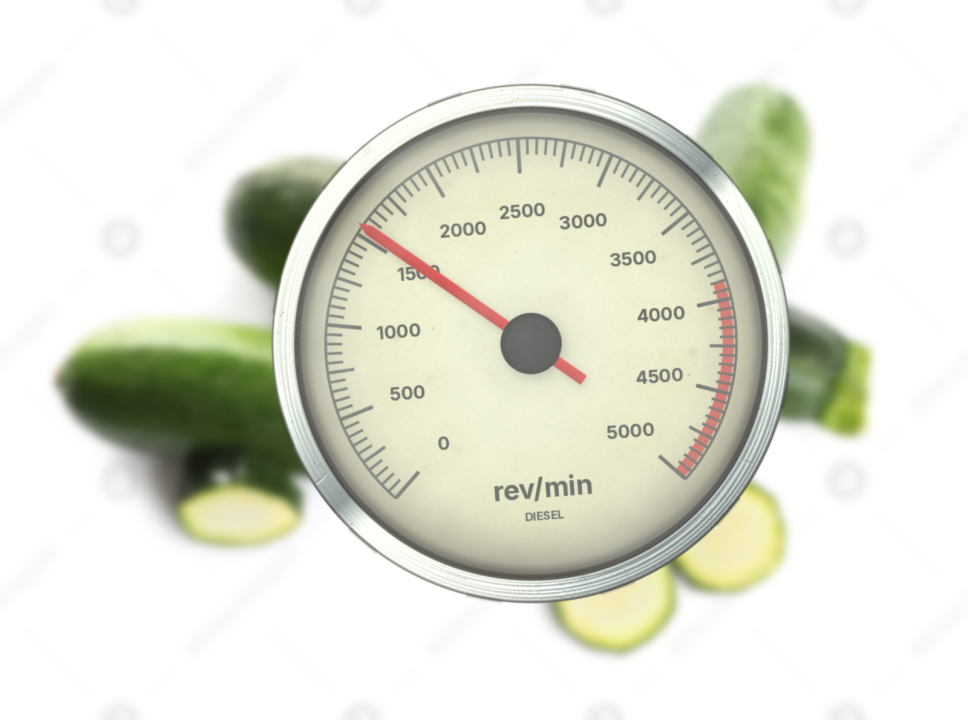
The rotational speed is 1550 rpm
